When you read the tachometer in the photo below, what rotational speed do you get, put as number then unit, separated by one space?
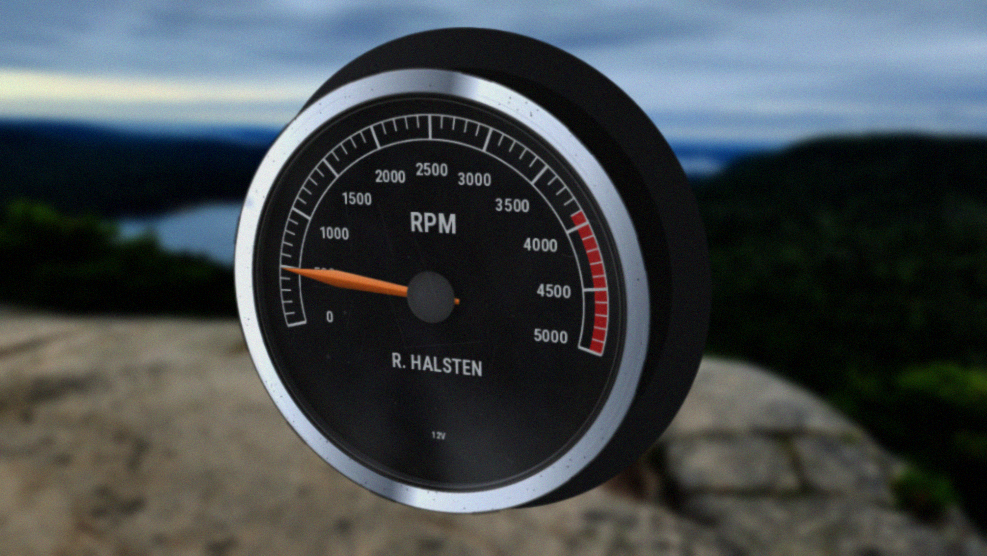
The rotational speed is 500 rpm
